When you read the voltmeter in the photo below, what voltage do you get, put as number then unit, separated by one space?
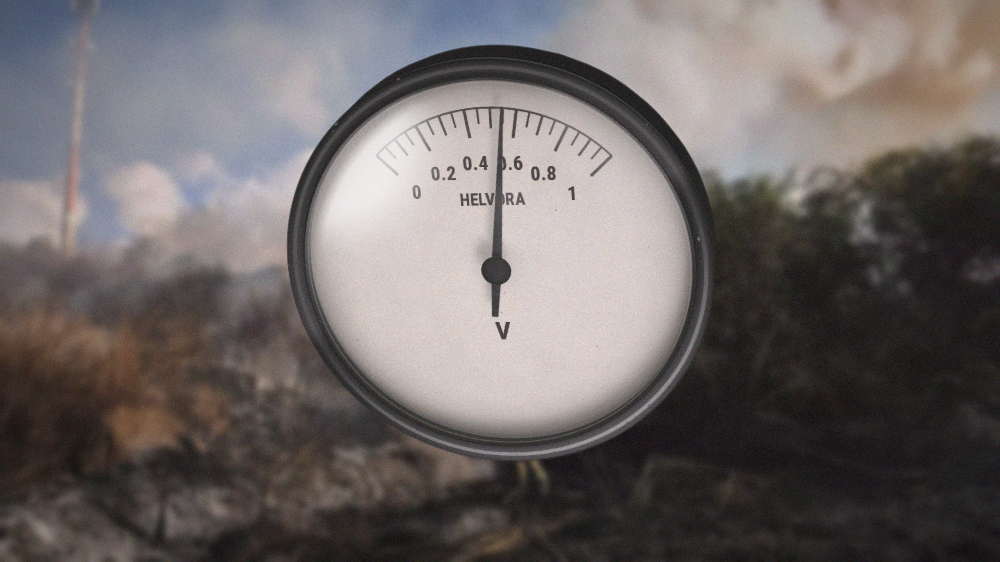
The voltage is 0.55 V
